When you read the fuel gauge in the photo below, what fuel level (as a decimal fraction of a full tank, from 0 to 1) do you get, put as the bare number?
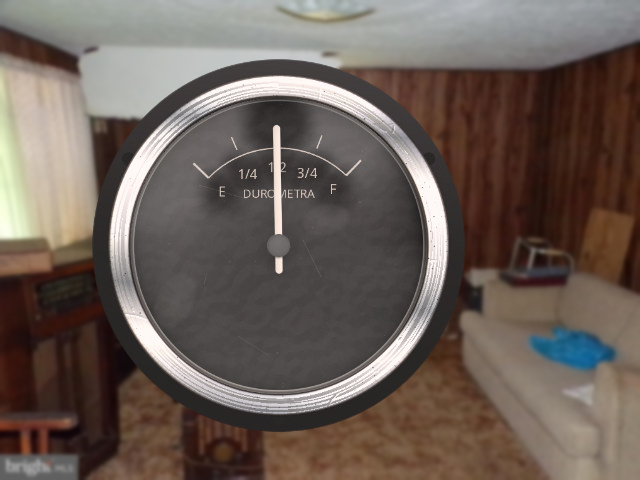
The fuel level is 0.5
